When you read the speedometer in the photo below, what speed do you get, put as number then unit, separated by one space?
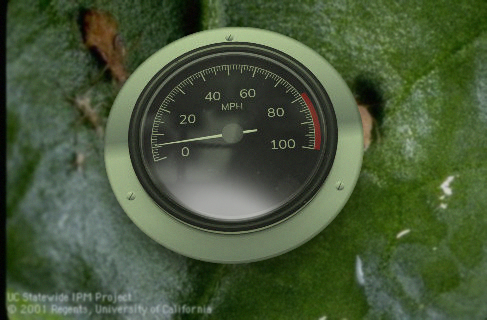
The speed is 5 mph
